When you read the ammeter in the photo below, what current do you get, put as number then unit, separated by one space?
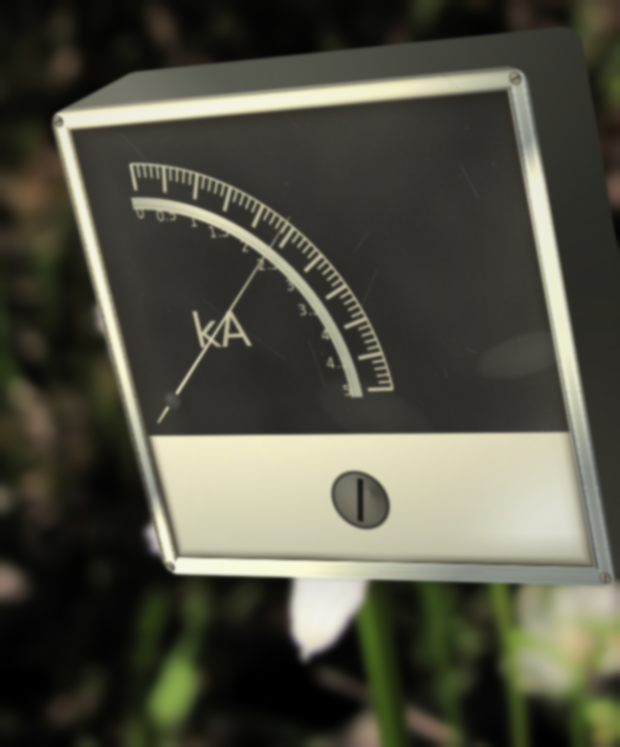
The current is 2.4 kA
